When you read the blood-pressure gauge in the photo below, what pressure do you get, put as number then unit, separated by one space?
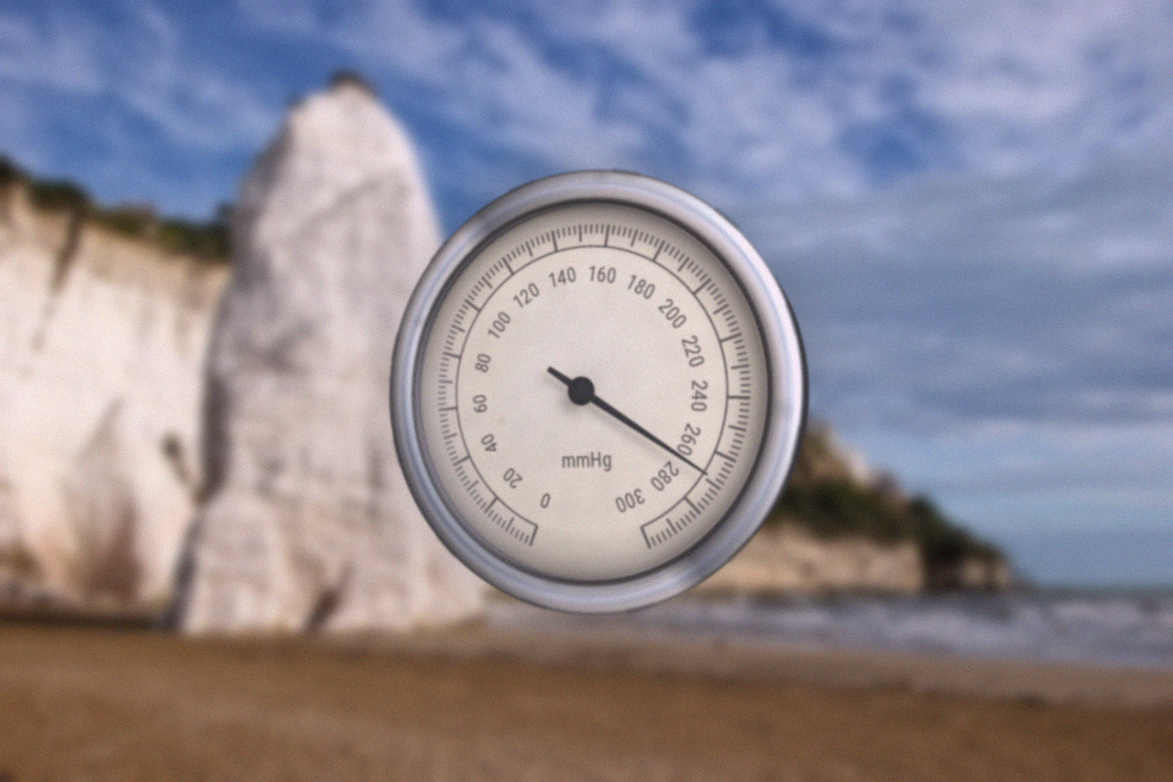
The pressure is 268 mmHg
